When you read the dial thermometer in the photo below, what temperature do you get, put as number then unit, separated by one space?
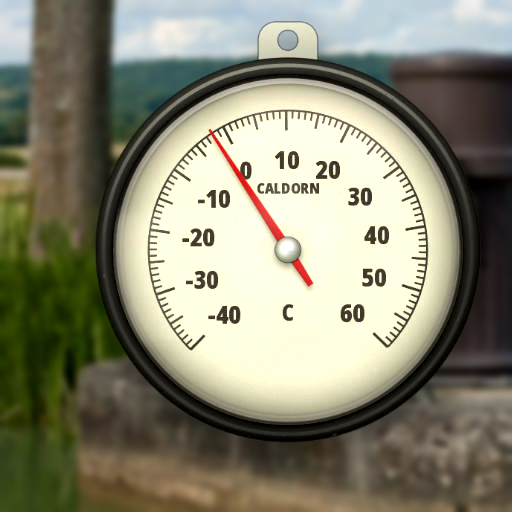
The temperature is -2 °C
